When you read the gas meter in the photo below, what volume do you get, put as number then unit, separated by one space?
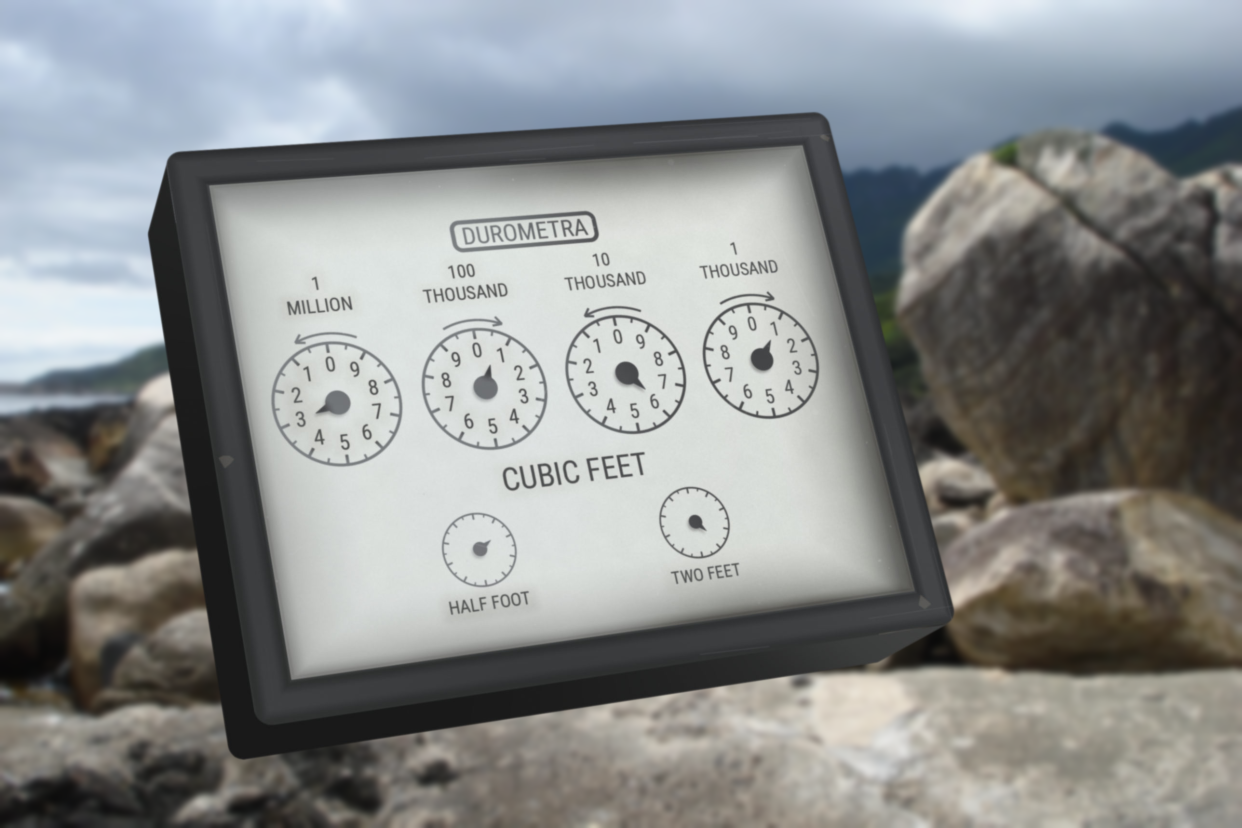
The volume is 306100 ft³
